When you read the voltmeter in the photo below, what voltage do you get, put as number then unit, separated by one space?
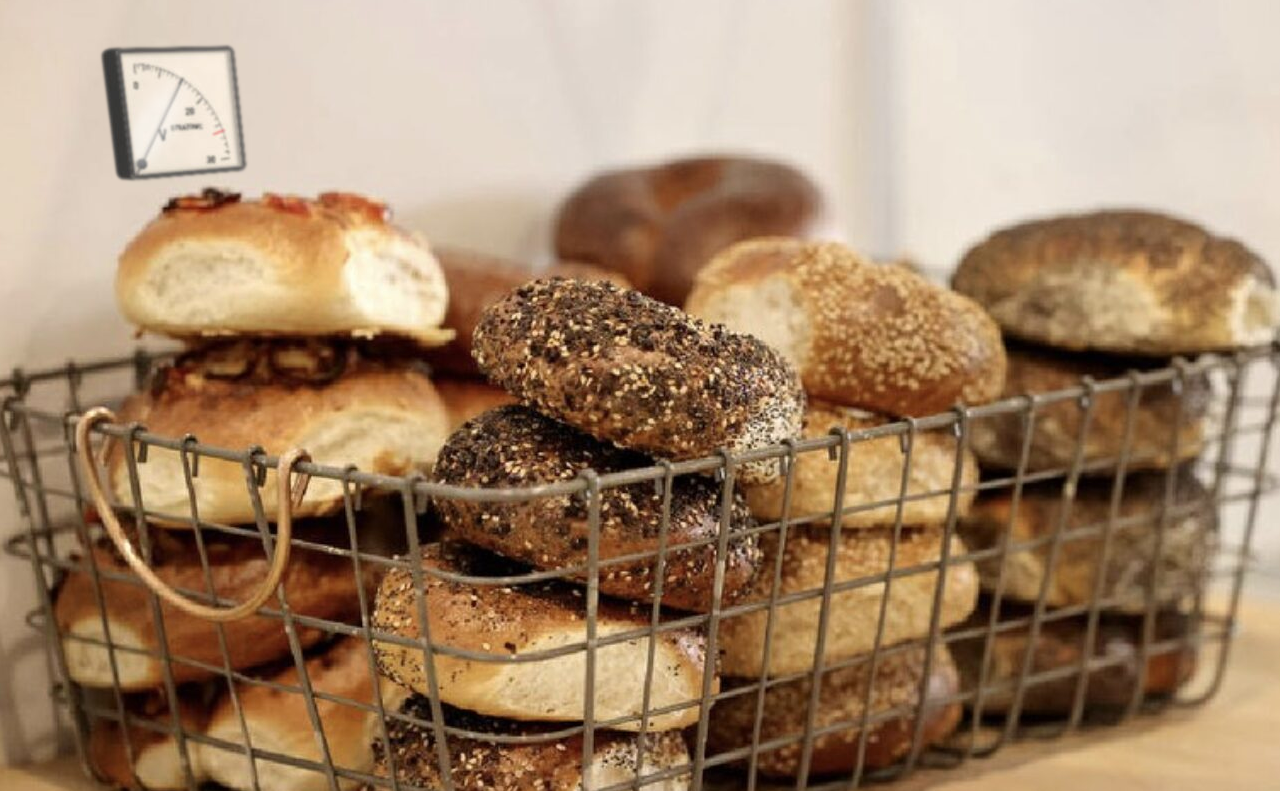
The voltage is 15 V
